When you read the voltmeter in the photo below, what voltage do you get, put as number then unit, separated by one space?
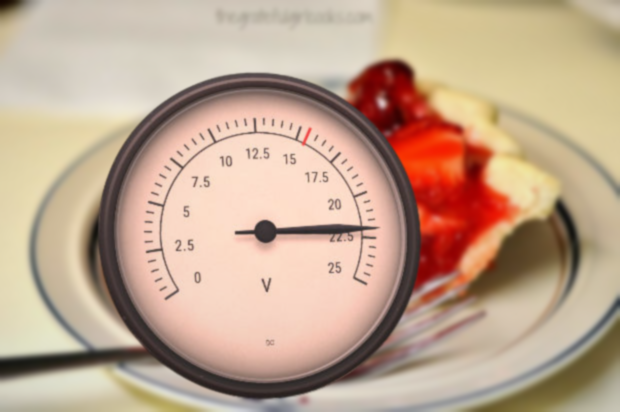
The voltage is 22 V
